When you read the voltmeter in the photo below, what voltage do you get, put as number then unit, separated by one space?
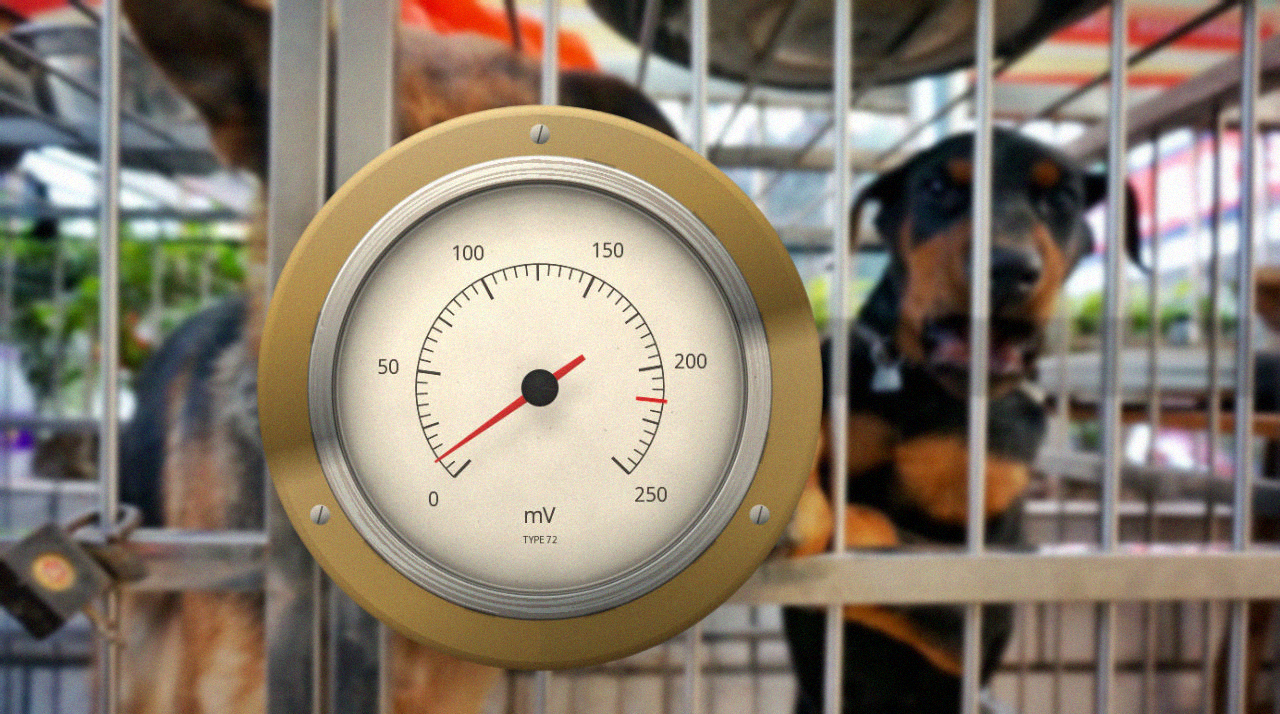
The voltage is 10 mV
